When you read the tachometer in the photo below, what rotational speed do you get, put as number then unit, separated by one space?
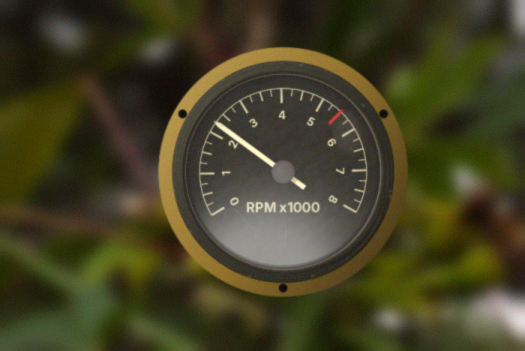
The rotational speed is 2250 rpm
